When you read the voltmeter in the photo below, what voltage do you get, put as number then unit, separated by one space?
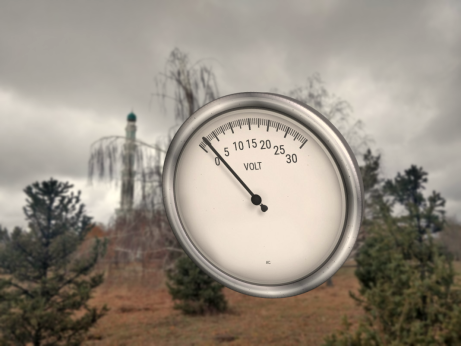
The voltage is 2.5 V
